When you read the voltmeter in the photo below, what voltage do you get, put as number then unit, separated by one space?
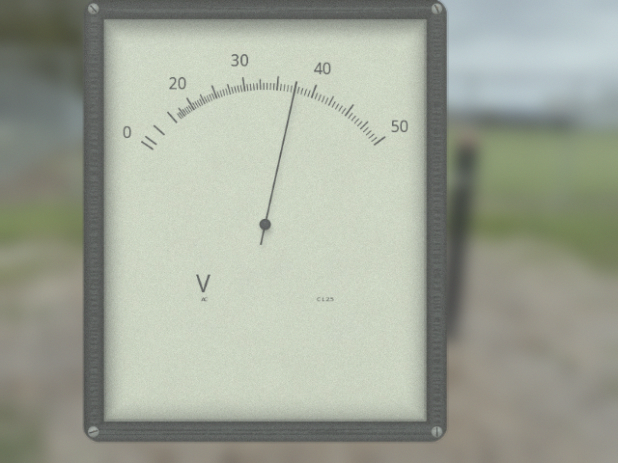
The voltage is 37.5 V
